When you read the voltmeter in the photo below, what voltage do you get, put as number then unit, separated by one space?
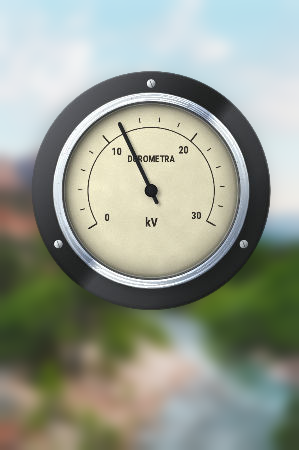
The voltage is 12 kV
